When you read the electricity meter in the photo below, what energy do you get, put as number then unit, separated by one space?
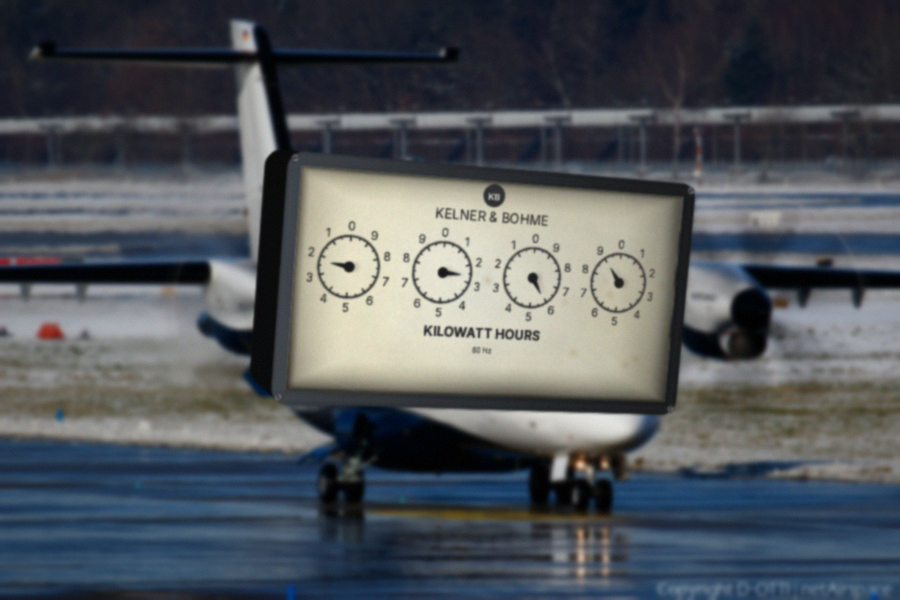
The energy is 2259 kWh
